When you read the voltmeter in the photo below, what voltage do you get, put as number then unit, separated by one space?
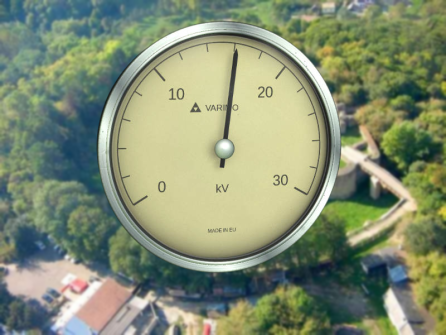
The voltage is 16 kV
